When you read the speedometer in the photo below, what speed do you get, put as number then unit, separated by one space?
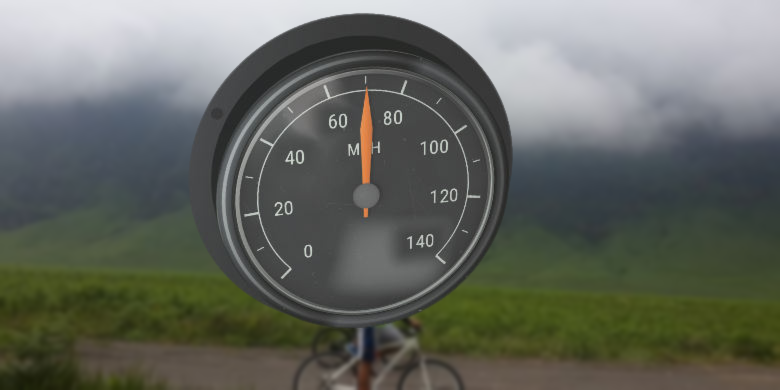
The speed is 70 mph
